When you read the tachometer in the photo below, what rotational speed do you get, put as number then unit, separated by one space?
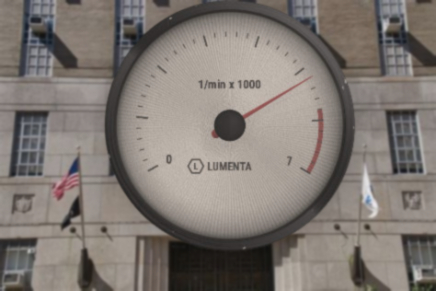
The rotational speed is 5200 rpm
